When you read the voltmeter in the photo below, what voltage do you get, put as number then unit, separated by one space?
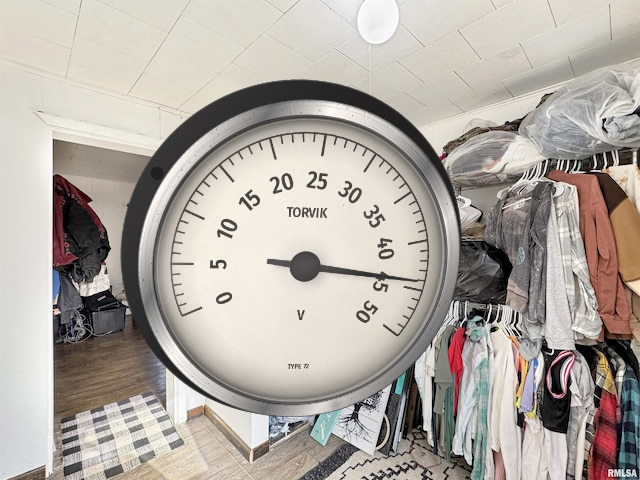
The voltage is 44 V
